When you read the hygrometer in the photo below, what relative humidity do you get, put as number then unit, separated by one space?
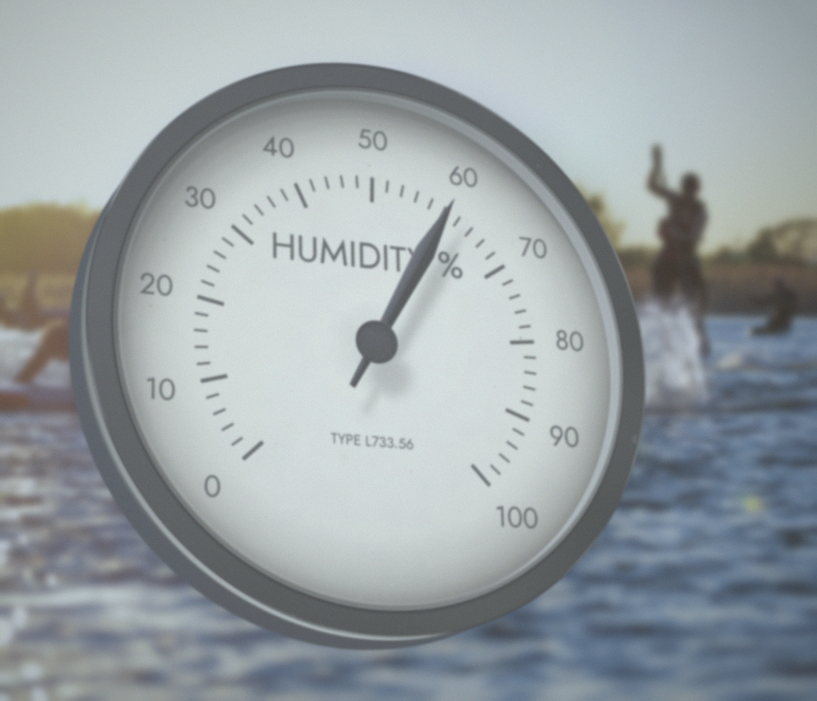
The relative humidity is 60 %
